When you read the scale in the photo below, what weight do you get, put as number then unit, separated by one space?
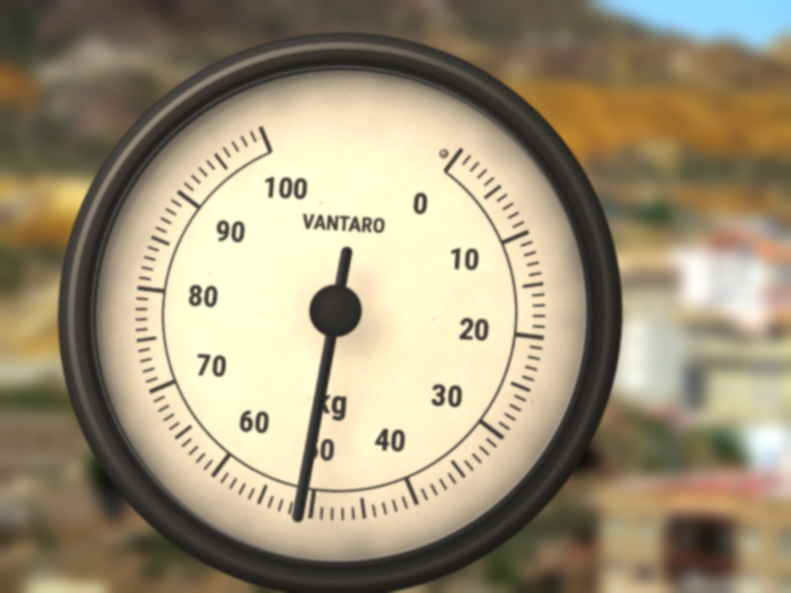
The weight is 51 kg
